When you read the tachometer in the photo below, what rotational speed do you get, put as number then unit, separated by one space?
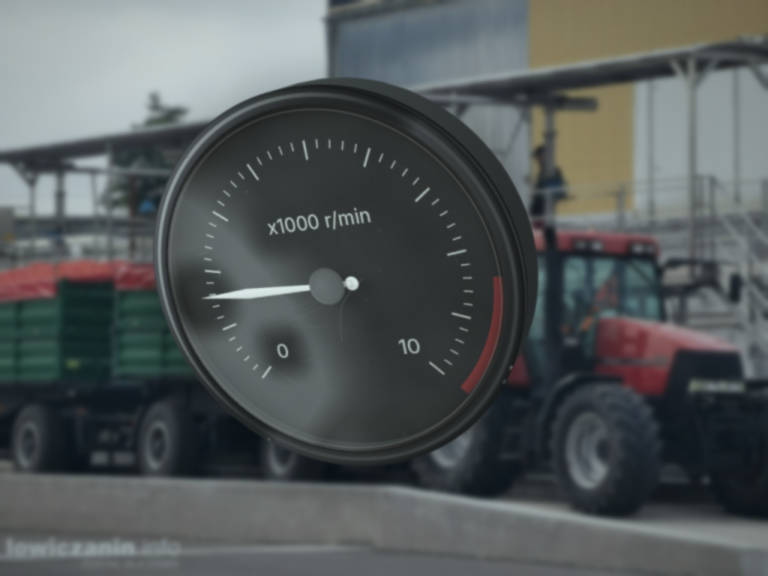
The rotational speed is 1600 rpm
